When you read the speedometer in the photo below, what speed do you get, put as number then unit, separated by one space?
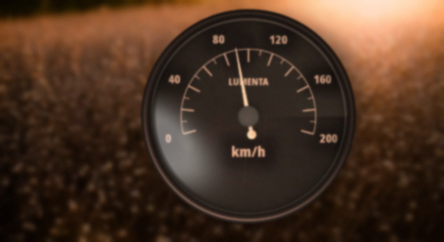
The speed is 90 km/h
